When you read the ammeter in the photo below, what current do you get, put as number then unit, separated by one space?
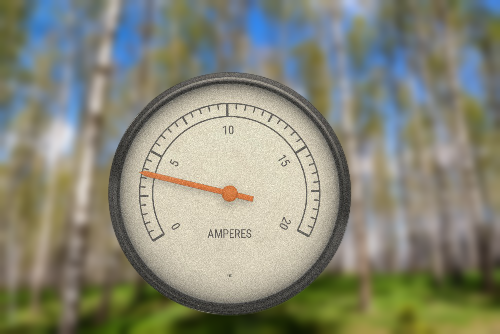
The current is 3.75 A
